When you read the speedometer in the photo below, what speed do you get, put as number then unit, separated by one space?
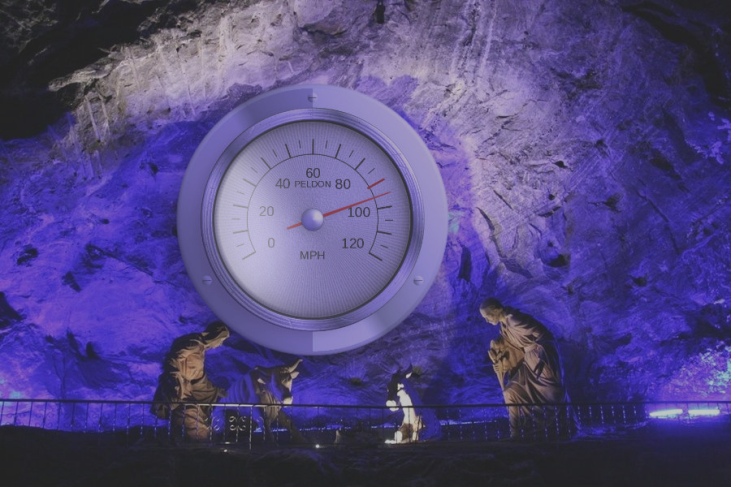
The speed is 95 mph
